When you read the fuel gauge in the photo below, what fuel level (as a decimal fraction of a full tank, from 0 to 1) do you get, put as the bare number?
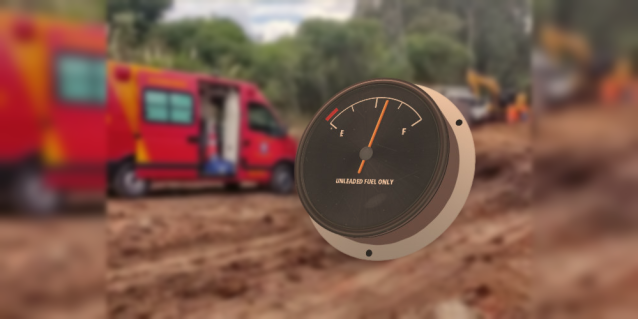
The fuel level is 0.625
